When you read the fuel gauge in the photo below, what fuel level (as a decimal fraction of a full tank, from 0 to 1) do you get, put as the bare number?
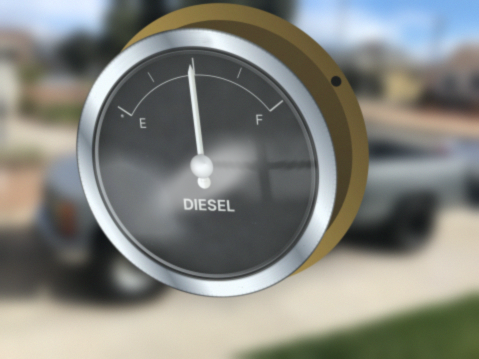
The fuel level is 0.5
